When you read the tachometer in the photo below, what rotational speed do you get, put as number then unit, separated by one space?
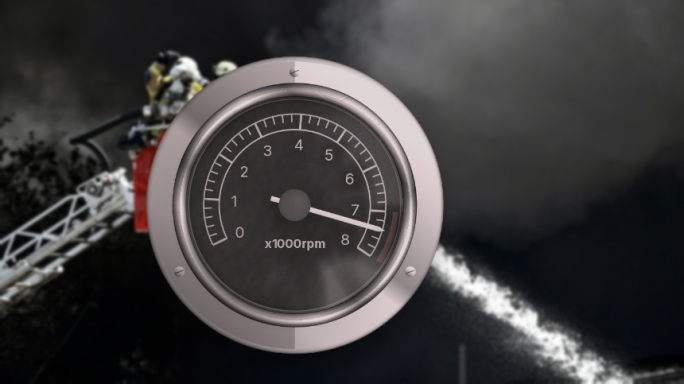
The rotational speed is 7400 rpm
